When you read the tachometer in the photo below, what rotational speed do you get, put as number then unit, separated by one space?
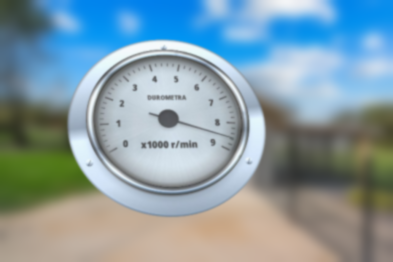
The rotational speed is 8600 rpm
